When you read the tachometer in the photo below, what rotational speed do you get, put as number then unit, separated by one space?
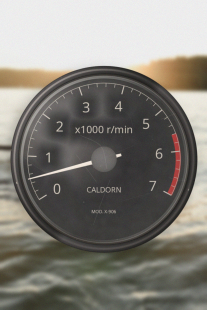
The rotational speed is 500 rpm
